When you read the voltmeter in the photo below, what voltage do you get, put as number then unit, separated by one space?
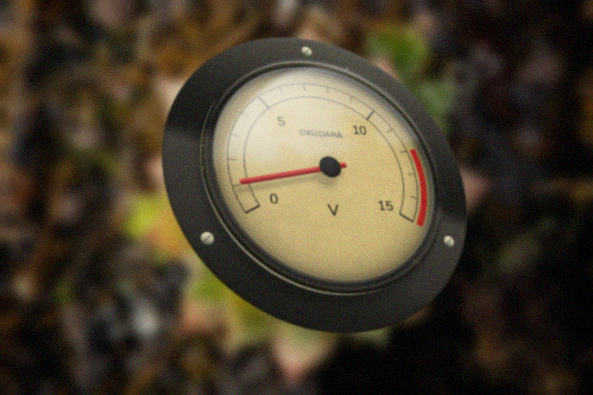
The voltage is 1 V
